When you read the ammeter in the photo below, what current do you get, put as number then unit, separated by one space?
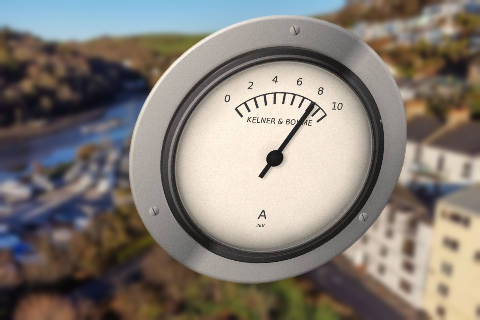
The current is 8 A
